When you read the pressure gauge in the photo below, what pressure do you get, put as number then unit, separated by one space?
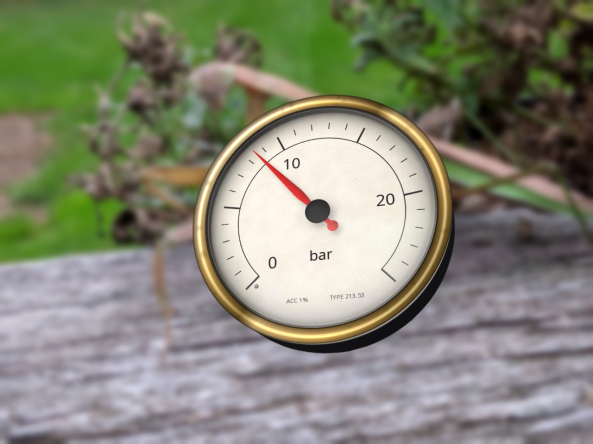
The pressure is 8.5 bar
